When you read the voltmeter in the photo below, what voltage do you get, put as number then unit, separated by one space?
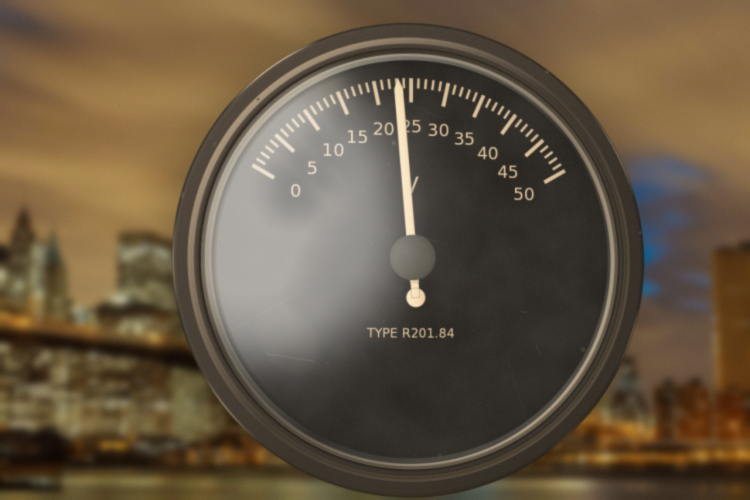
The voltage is 23 V
